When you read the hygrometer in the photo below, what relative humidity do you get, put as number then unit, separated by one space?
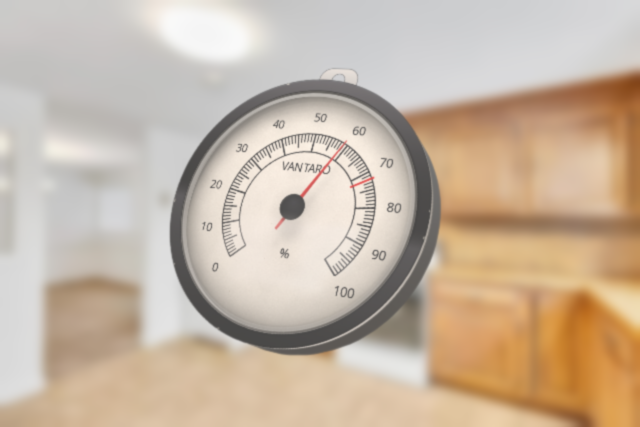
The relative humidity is 60 %
